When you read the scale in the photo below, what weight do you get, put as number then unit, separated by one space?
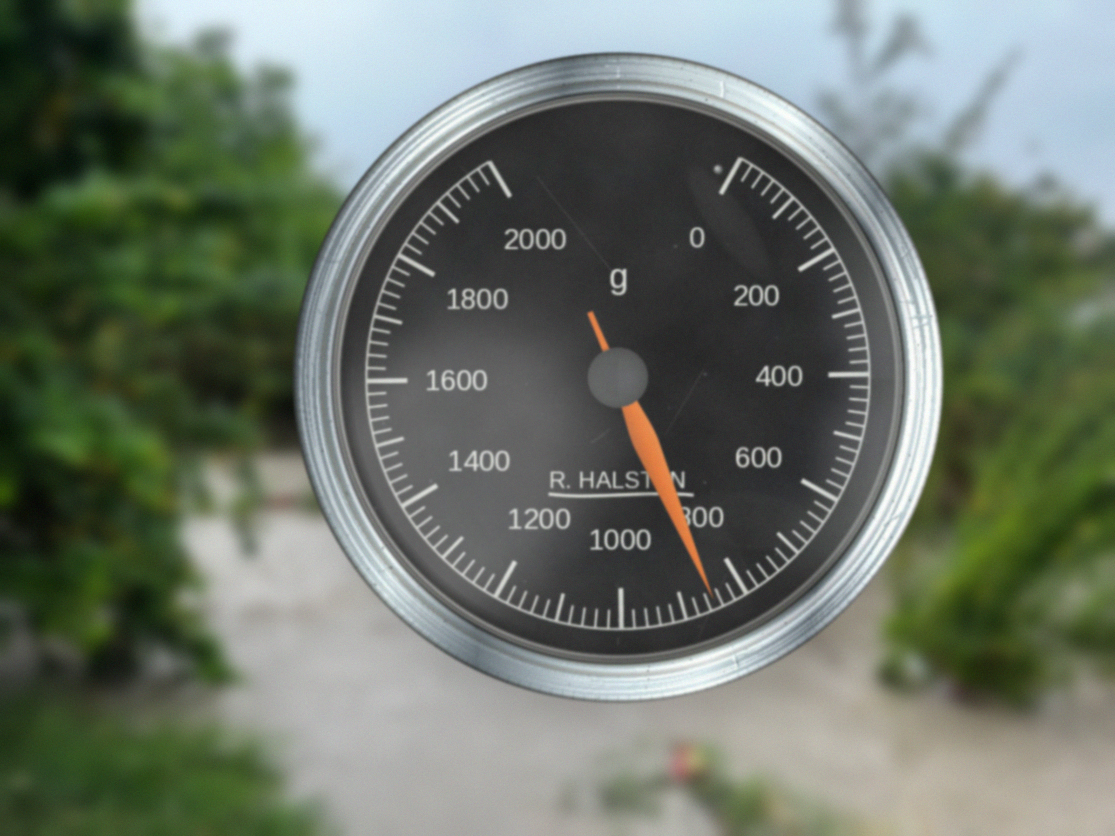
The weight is 850 g
